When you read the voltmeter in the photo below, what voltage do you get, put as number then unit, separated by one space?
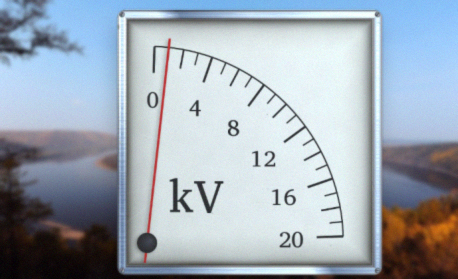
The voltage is 1 kV
